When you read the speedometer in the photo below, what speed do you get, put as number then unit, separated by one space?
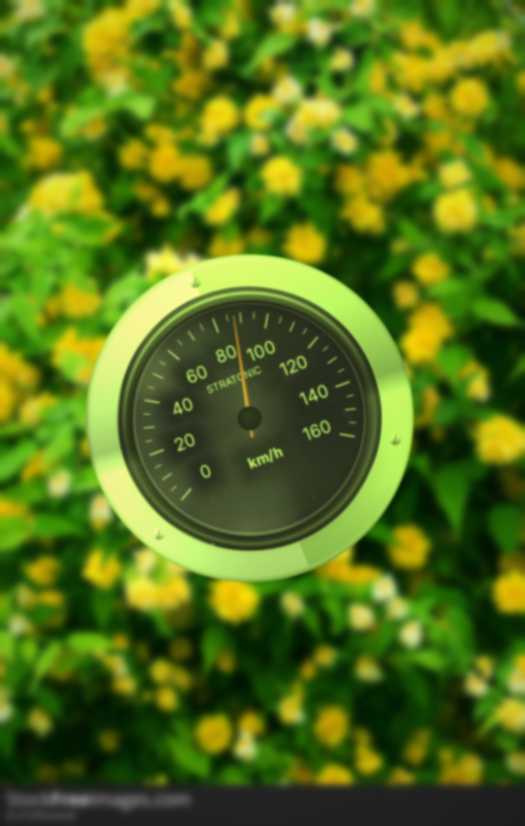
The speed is 87.5 km/h
